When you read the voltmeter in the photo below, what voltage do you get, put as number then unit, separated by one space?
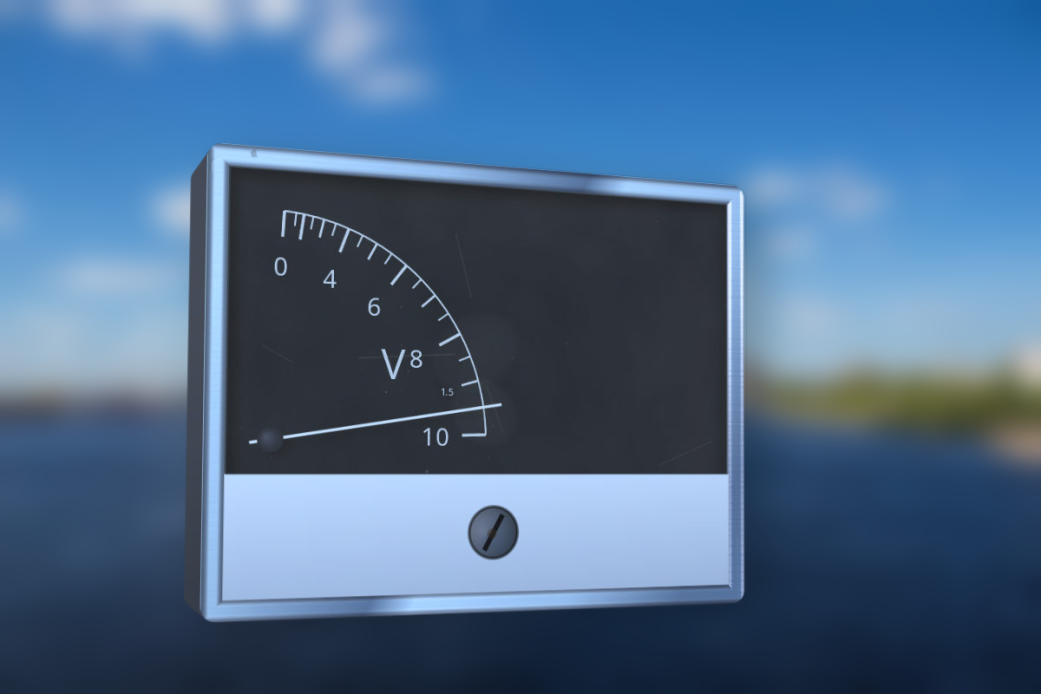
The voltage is 9.5 V
